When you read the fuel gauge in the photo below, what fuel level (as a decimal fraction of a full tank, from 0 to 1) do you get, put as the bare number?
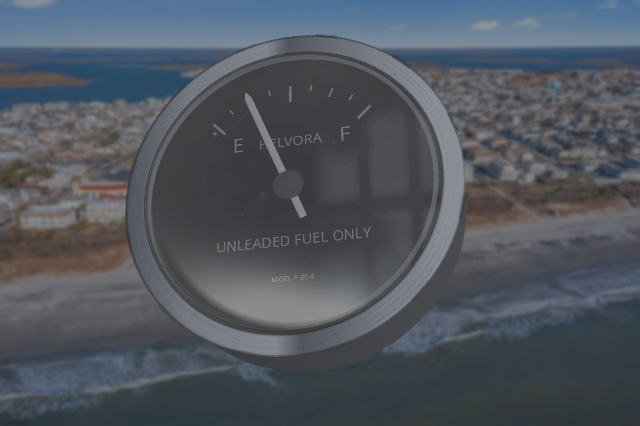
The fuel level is 0.25
